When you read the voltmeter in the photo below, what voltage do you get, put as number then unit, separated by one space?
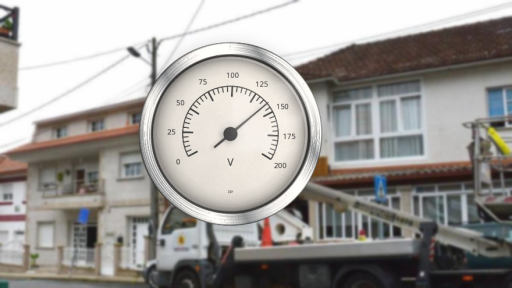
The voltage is 140 V
